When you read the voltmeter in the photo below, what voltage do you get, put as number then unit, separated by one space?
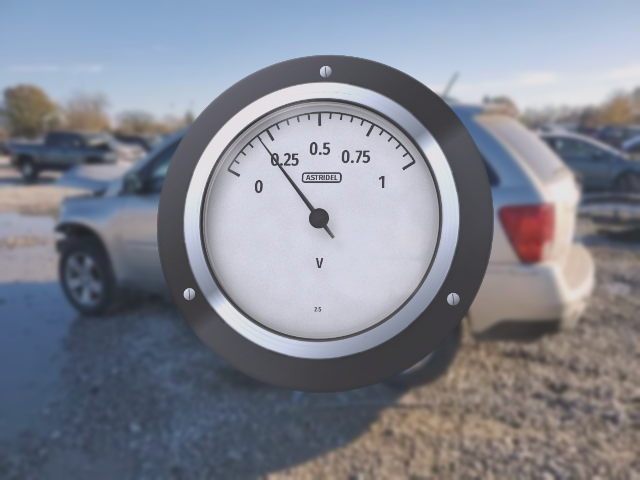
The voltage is 0.2 V
